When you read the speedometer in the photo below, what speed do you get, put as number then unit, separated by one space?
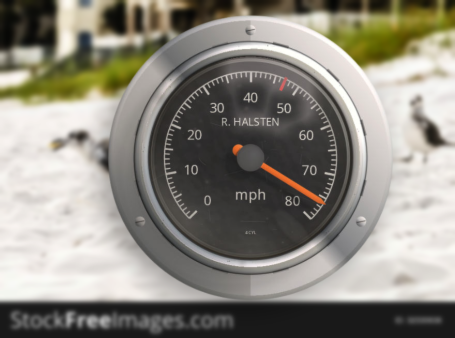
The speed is 76 mph
